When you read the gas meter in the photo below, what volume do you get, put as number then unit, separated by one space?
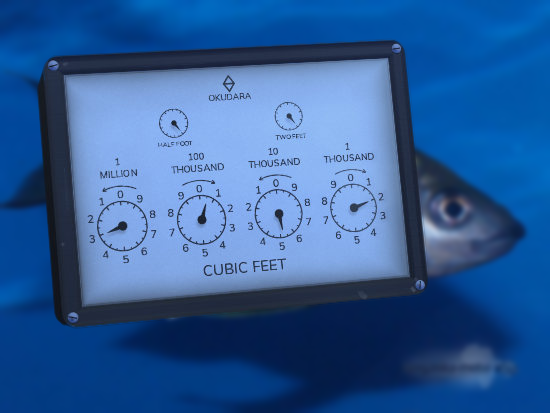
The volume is 305200 ft³
